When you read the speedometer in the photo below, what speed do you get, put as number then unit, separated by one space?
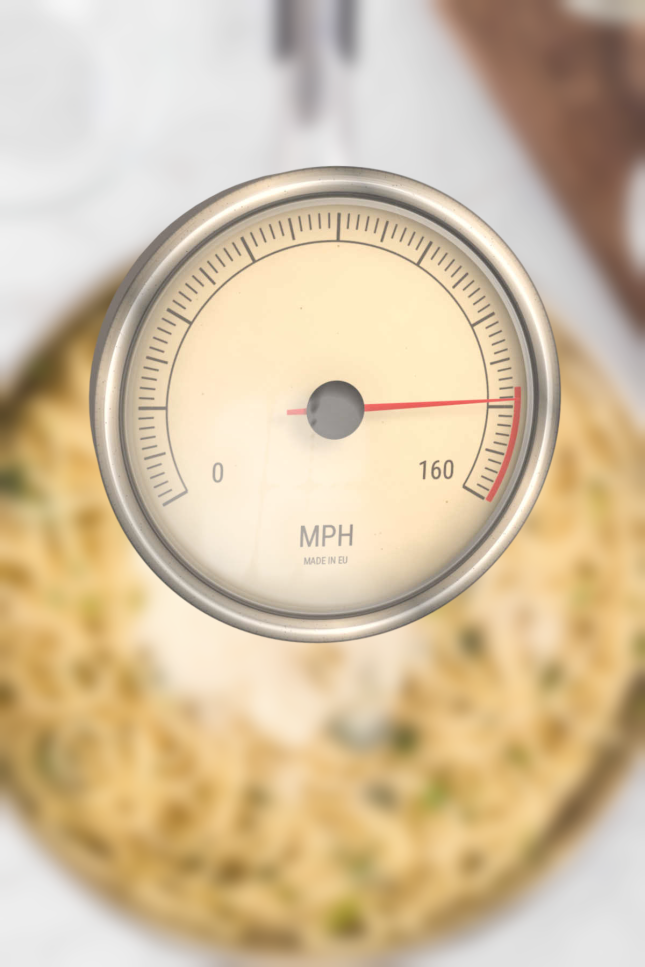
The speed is 138 mph
